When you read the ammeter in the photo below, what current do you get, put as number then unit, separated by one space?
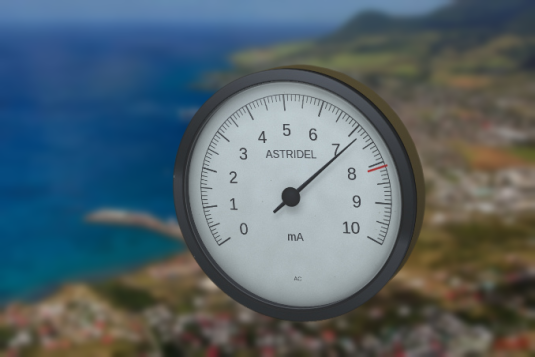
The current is 7.2 mA
